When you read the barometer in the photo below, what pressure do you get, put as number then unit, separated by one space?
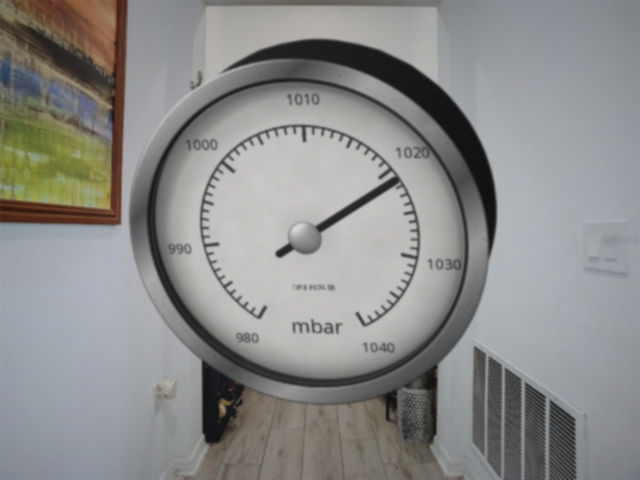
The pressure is 1021 mbar
